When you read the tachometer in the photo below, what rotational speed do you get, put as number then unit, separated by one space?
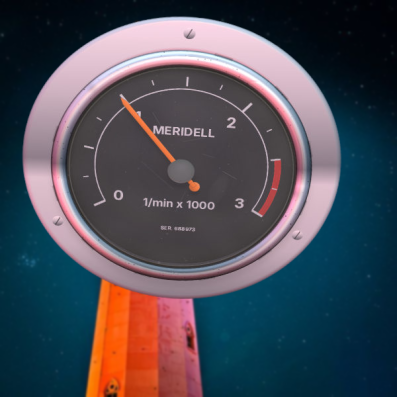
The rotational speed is 1000 rpm
